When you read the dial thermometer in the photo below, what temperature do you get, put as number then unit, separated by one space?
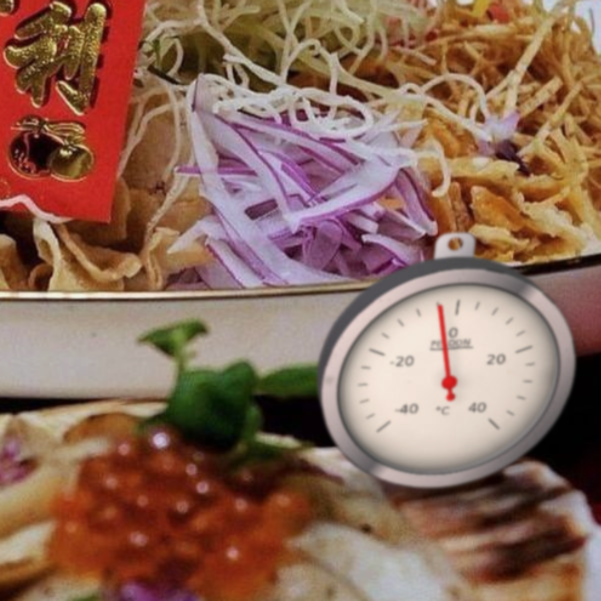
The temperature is -4 °C
